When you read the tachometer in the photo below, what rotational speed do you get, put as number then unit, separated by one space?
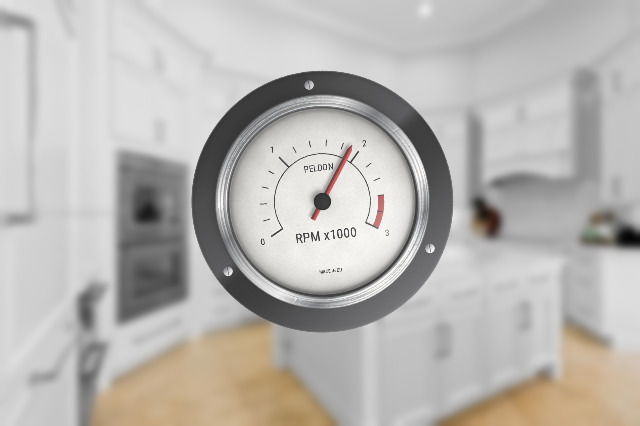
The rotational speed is 1900 rpm
